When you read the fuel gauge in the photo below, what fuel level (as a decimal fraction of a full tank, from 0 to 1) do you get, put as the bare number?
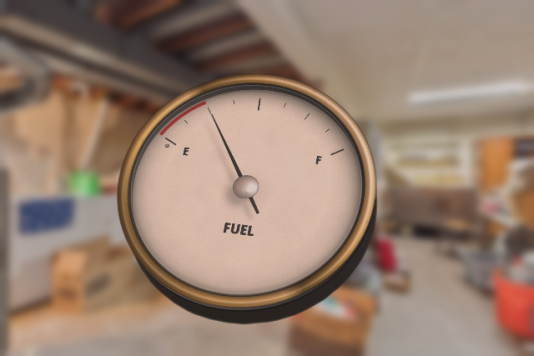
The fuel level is 0.25
